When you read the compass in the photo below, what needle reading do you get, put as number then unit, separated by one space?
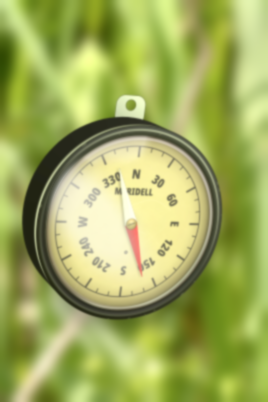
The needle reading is 160 °
